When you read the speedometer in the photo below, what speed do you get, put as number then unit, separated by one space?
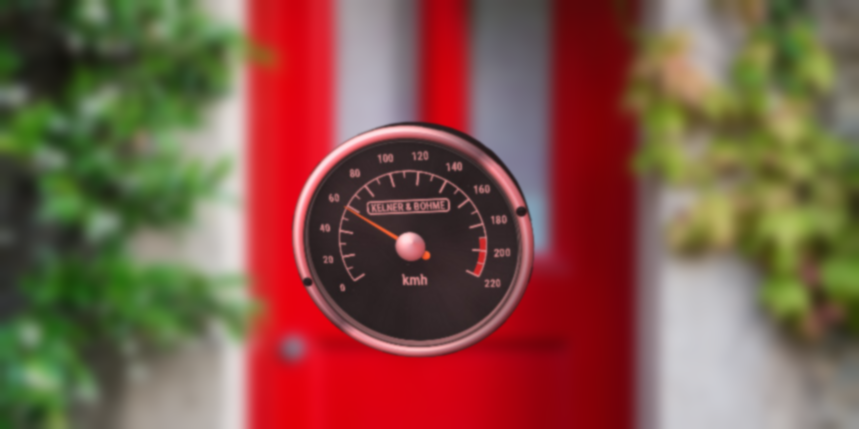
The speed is 60 km/h
